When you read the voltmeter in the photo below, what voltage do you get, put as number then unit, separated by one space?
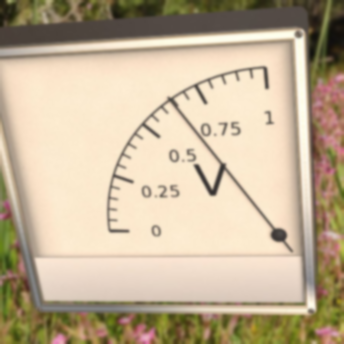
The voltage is 0.65 V
